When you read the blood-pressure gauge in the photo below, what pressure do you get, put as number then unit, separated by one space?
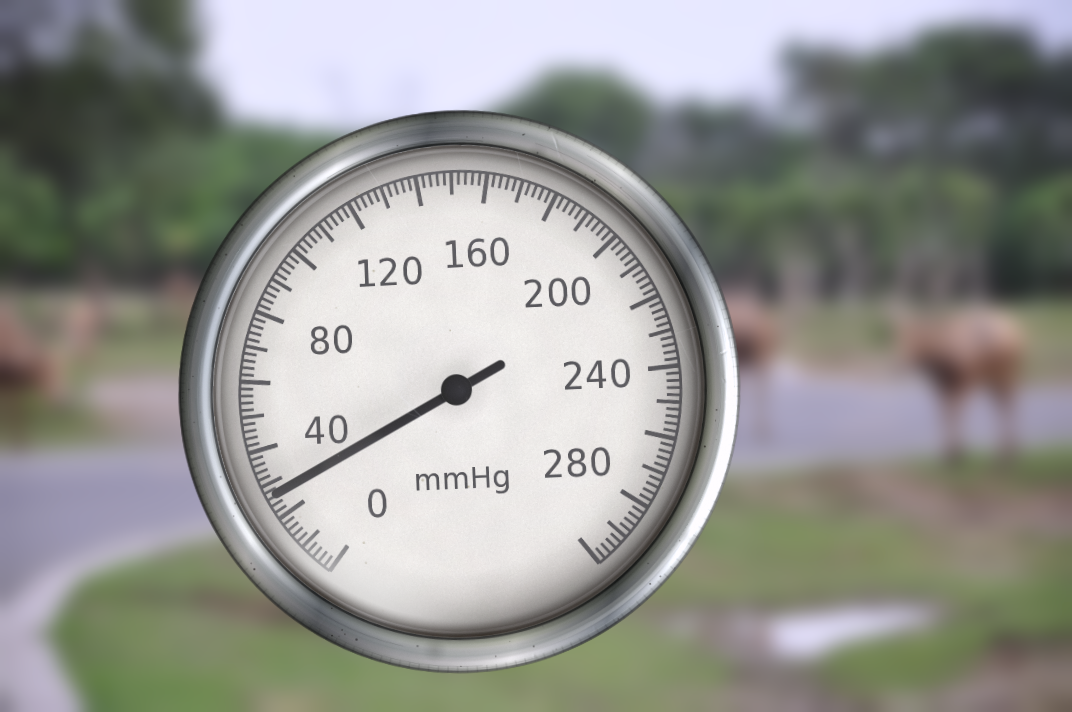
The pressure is 26 mmHg
